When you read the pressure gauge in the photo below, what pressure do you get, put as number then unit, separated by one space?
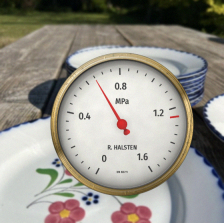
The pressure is 0.65 MPa
